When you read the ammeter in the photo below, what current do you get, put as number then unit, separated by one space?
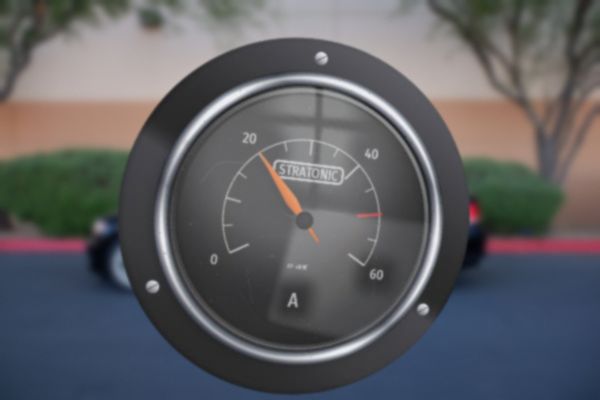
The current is 20 A
